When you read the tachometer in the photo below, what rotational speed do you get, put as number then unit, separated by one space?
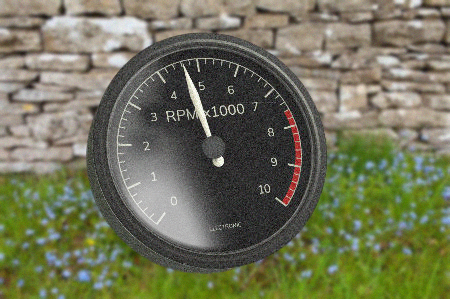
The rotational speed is 4600 rpm
